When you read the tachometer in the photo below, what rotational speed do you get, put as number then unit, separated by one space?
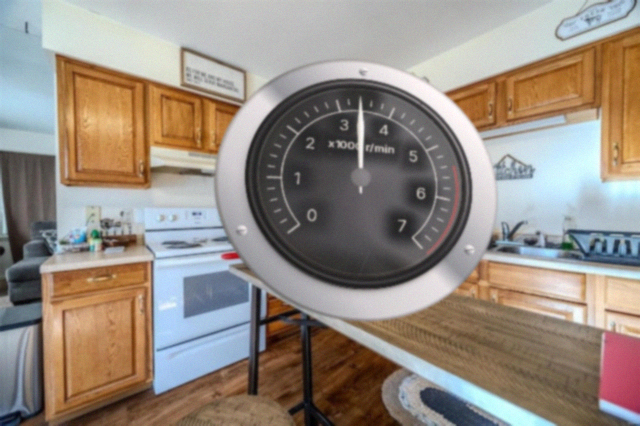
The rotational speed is 3400 rpm
